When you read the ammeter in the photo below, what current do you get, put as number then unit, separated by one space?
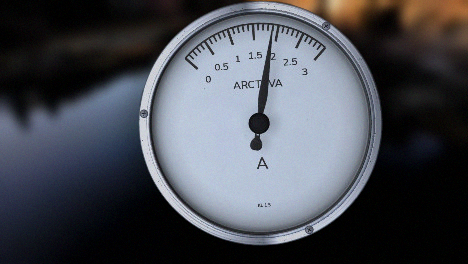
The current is 1.9 A
